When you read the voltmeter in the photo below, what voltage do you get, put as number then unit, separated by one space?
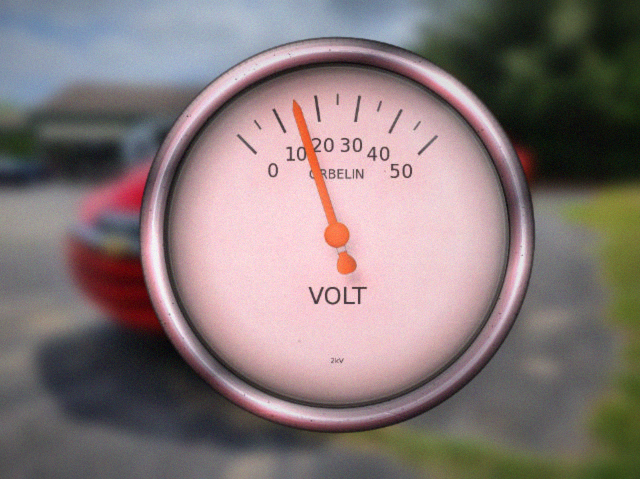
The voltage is 15 V
